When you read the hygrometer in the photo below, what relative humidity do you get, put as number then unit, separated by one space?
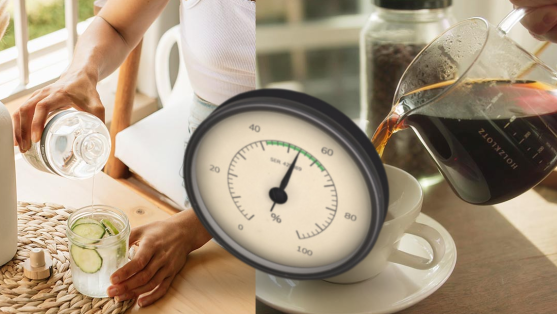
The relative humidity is 54 %
